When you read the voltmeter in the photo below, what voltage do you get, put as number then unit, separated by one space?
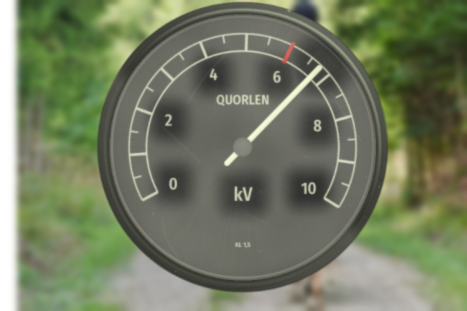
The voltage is 6.75 kV
